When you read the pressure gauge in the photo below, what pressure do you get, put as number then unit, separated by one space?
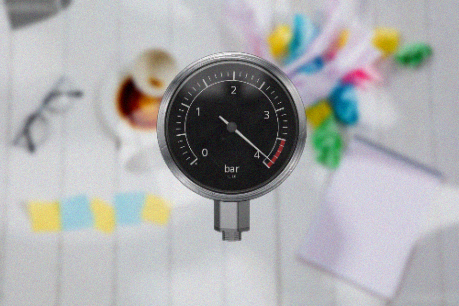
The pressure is 3.9 bar
